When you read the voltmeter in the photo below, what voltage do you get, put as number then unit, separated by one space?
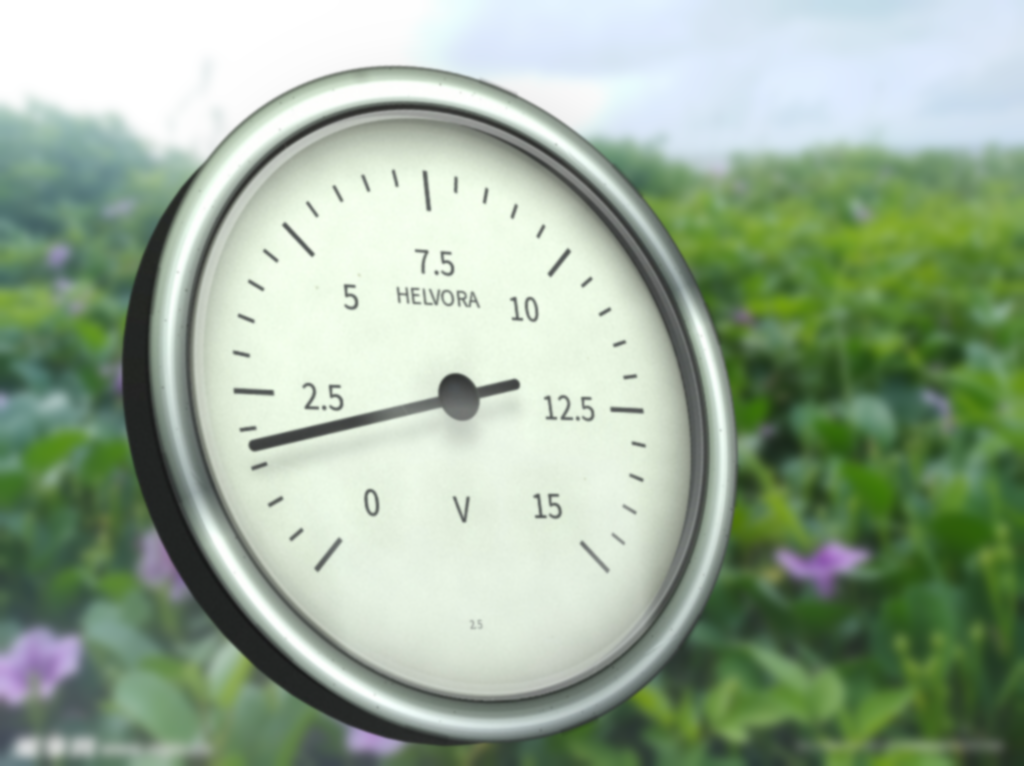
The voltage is 1.75 V
